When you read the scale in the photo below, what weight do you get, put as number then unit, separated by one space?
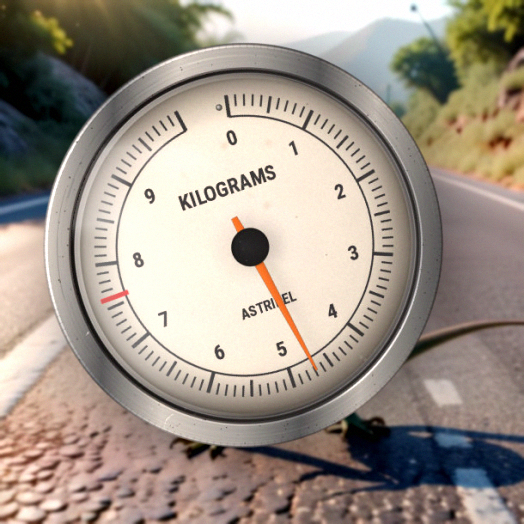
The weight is 4.7 kg
